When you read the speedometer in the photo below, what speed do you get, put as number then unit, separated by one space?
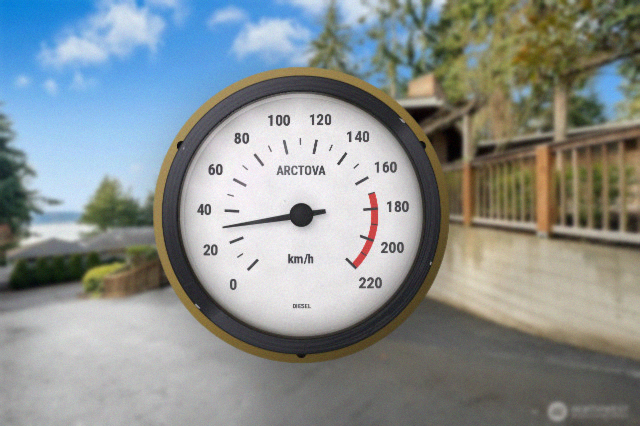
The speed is 30 km/h
